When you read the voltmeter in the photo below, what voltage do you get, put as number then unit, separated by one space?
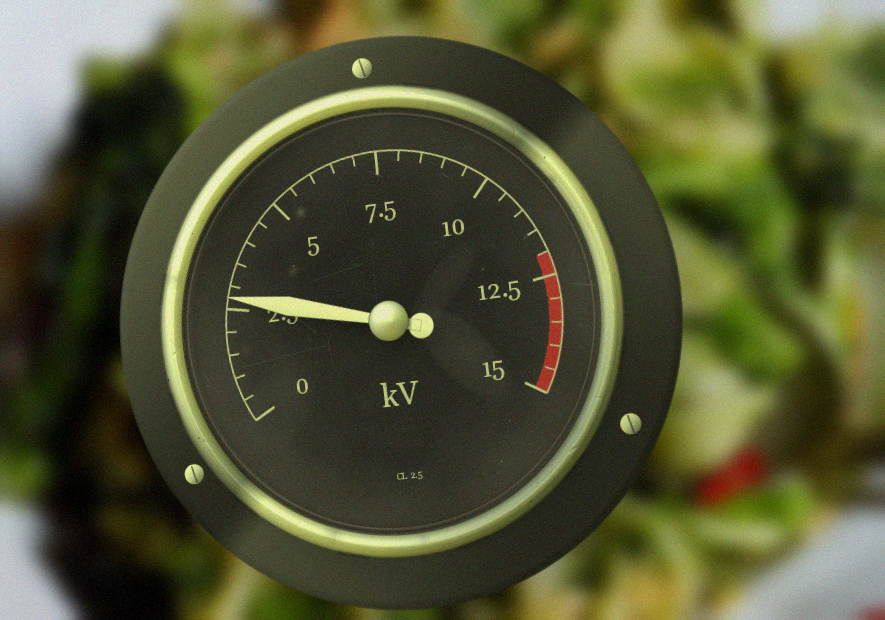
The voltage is 2.75 kV
